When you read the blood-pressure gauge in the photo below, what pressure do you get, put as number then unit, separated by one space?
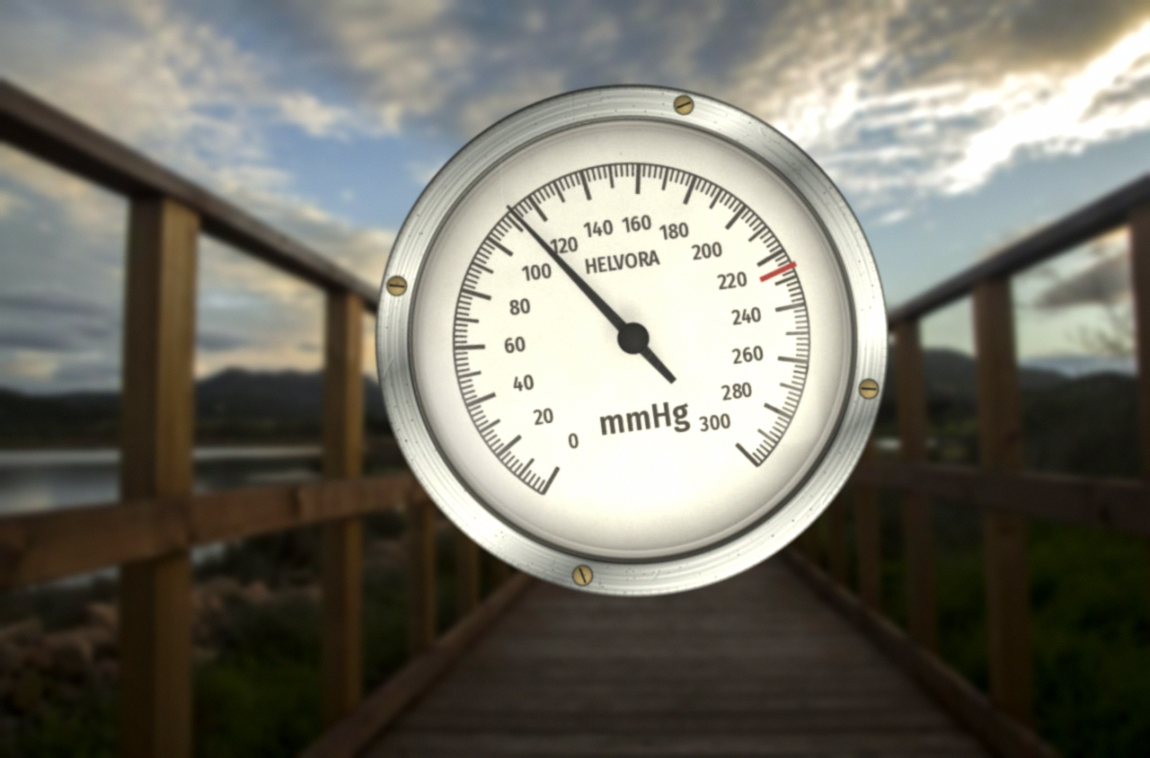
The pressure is 112 mmHg
